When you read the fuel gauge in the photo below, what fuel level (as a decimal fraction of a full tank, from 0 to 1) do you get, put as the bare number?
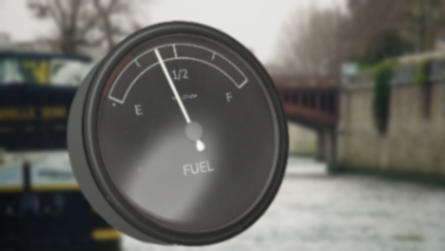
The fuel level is 0.375
